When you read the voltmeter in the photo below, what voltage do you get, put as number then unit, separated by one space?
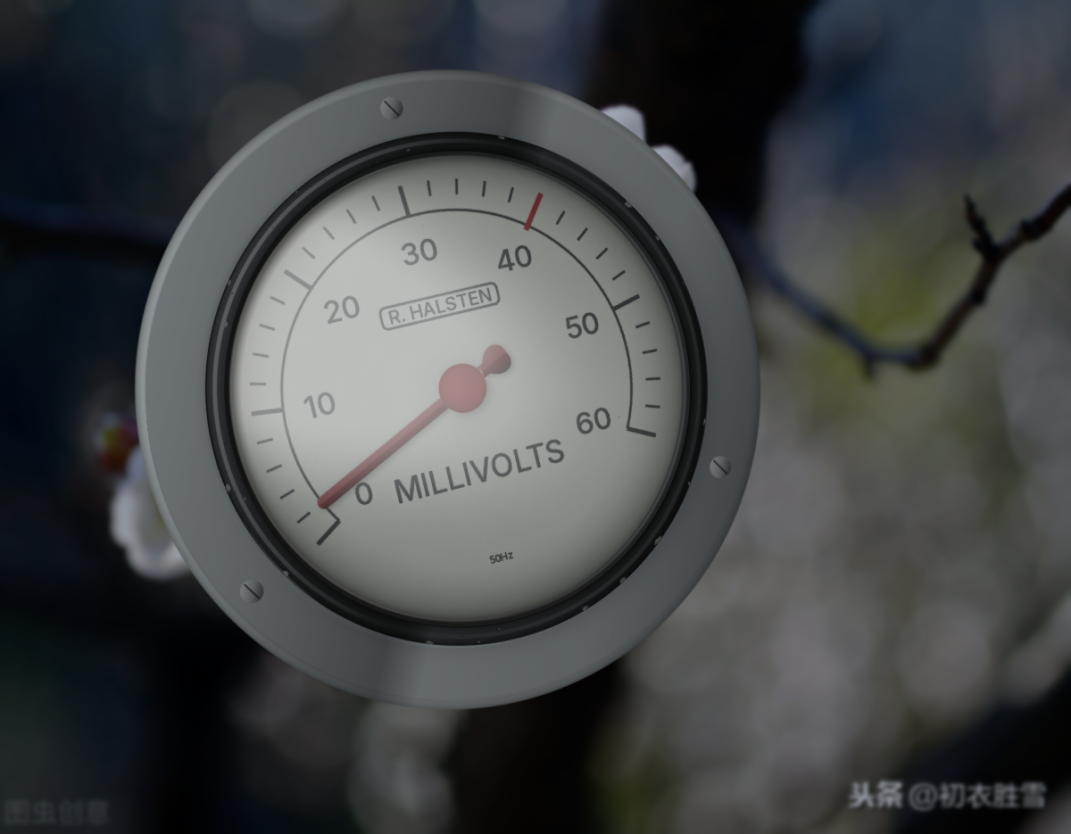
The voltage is 2 mV
